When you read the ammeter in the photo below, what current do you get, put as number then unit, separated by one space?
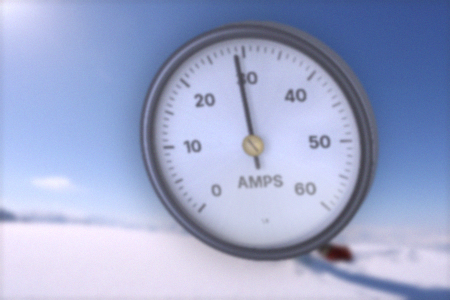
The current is 29 A
